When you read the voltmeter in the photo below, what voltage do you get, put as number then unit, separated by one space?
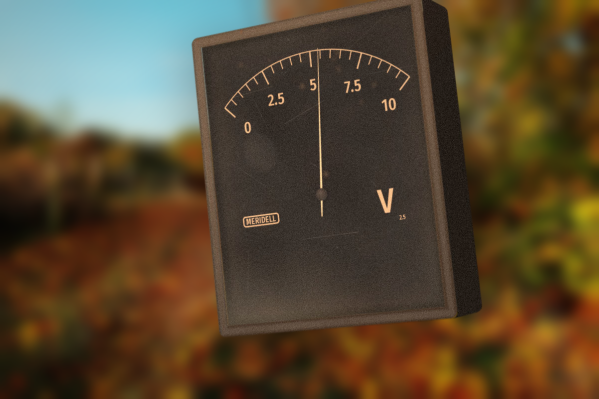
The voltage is 5.5 V
